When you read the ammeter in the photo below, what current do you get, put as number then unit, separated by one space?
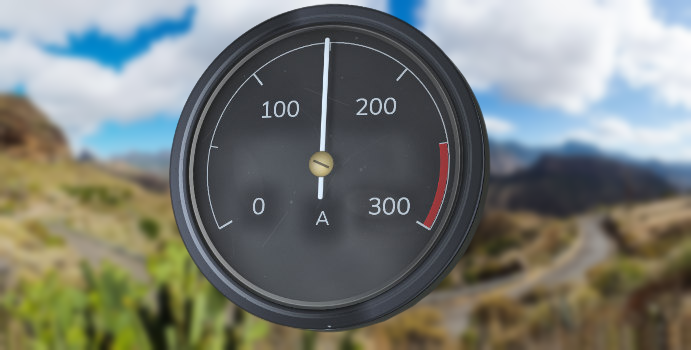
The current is 150 A
